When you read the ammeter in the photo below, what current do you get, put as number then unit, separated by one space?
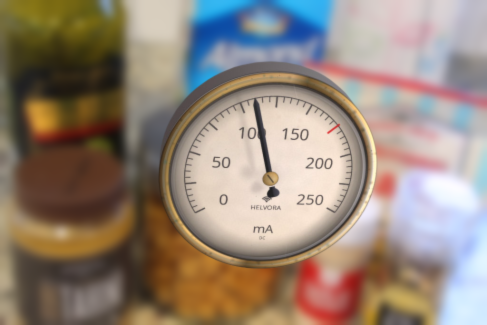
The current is 110 mA
